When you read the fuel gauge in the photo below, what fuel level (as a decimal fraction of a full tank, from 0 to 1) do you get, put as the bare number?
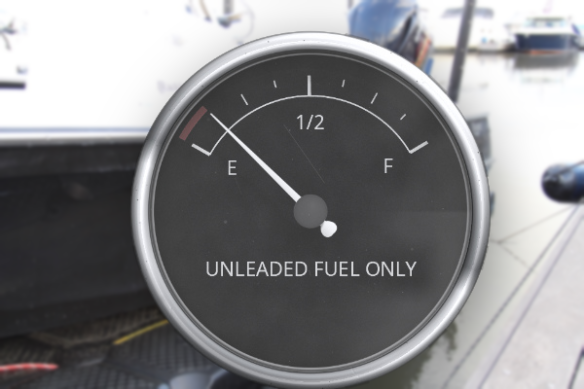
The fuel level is 0.125
